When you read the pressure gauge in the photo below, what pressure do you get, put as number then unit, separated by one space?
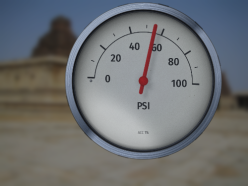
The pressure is 55 psi
